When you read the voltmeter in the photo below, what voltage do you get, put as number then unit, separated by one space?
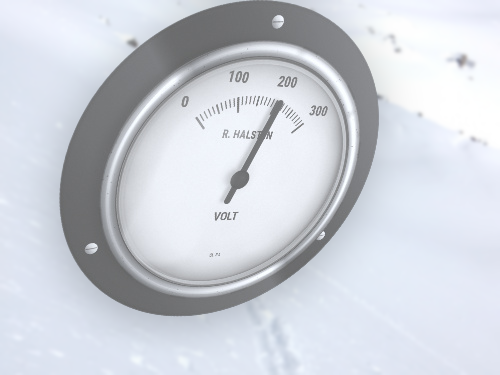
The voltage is 200 V
